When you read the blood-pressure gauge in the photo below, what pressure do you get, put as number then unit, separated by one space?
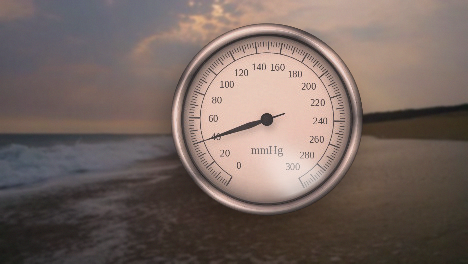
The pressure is 40 mmHg
